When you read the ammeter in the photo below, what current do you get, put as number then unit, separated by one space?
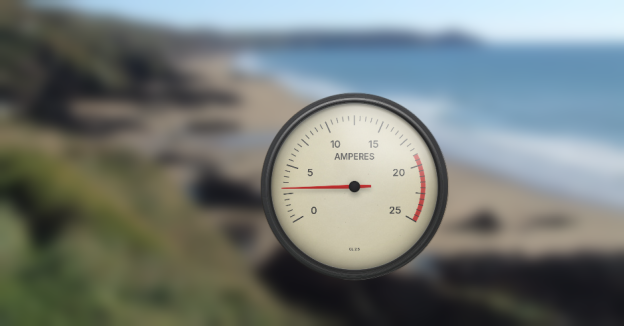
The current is 3 A
